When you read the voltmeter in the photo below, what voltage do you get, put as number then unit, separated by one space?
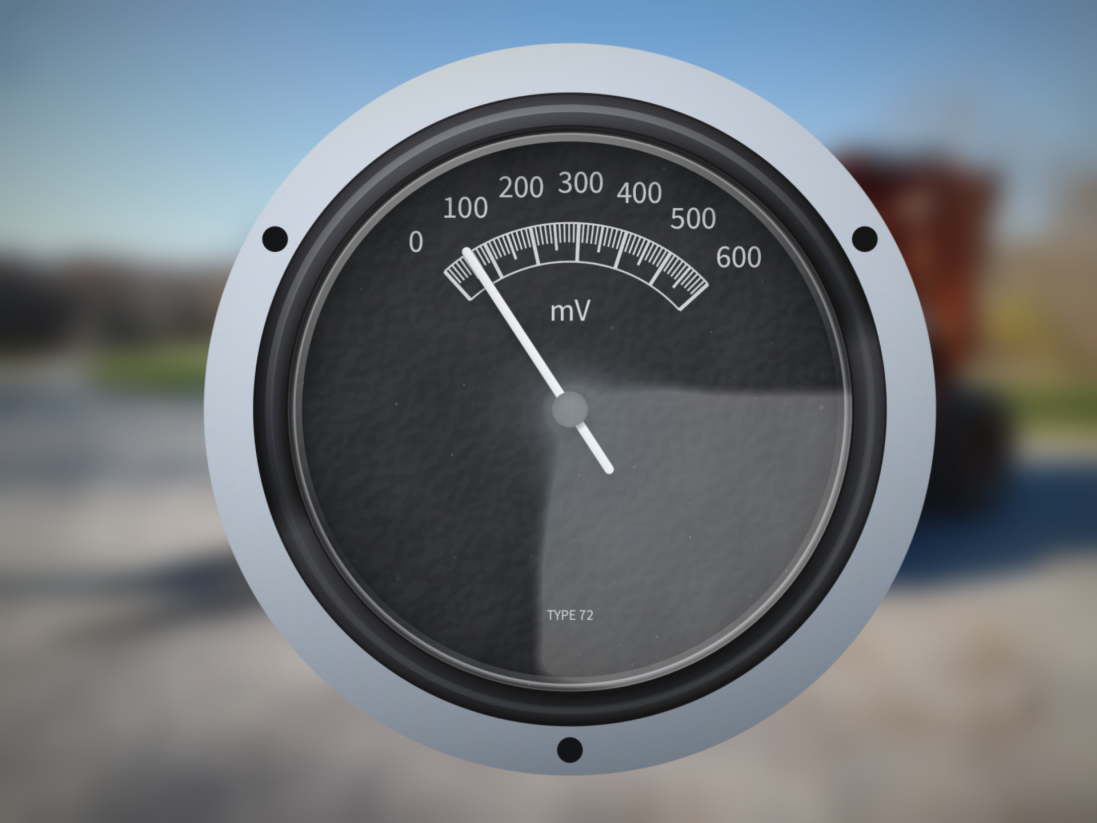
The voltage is 60 mV
